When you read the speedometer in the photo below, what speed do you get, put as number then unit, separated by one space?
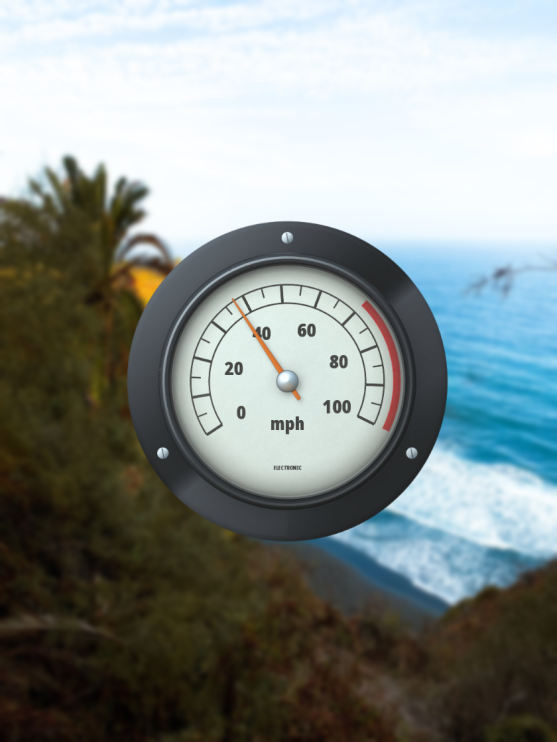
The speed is 37.5 mph
